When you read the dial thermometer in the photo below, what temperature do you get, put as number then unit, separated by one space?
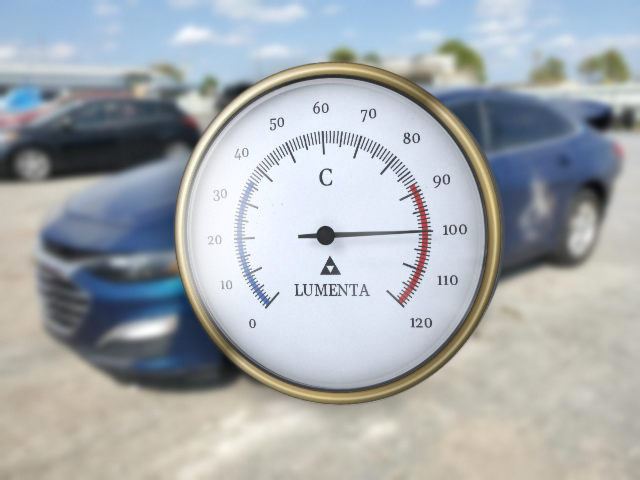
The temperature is 100 °C
